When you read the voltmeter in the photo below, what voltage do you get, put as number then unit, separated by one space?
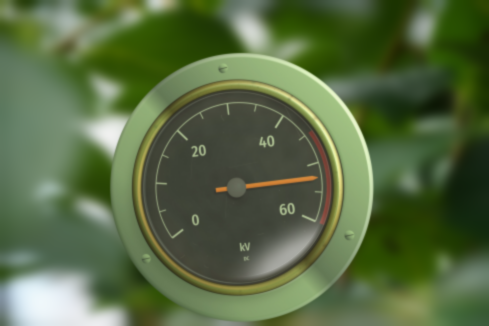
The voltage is 52.5 kV
